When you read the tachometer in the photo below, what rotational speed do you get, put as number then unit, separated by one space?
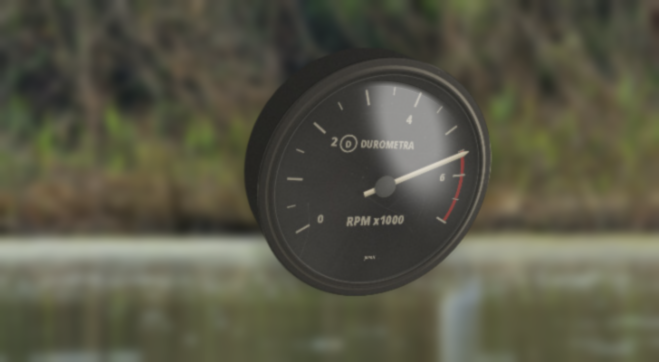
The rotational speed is 5500 rpm
